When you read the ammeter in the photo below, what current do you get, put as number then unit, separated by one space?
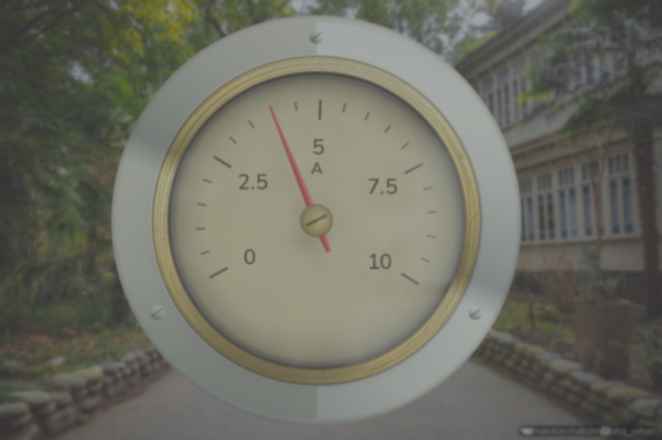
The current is 4 A
